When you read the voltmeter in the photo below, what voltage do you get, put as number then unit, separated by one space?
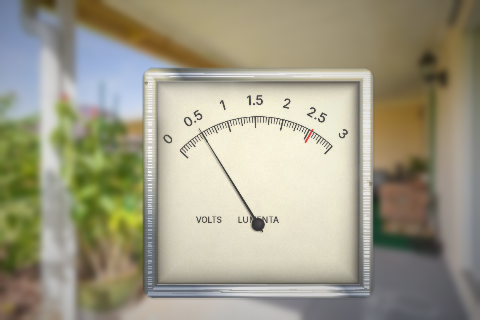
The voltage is 0.5 V
